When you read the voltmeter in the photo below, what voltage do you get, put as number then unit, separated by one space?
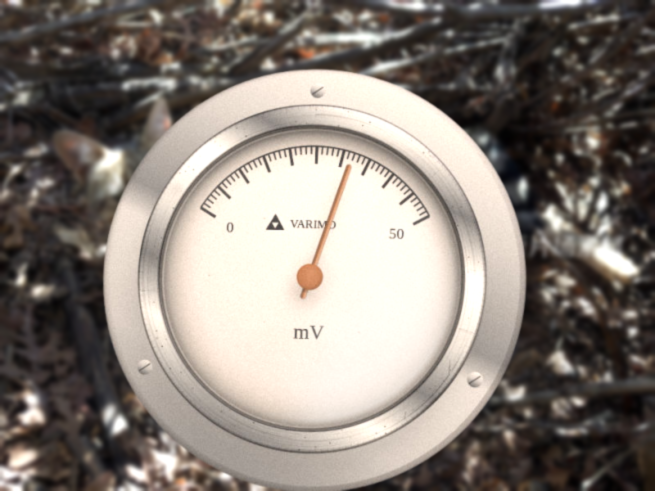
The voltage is 32 mV
